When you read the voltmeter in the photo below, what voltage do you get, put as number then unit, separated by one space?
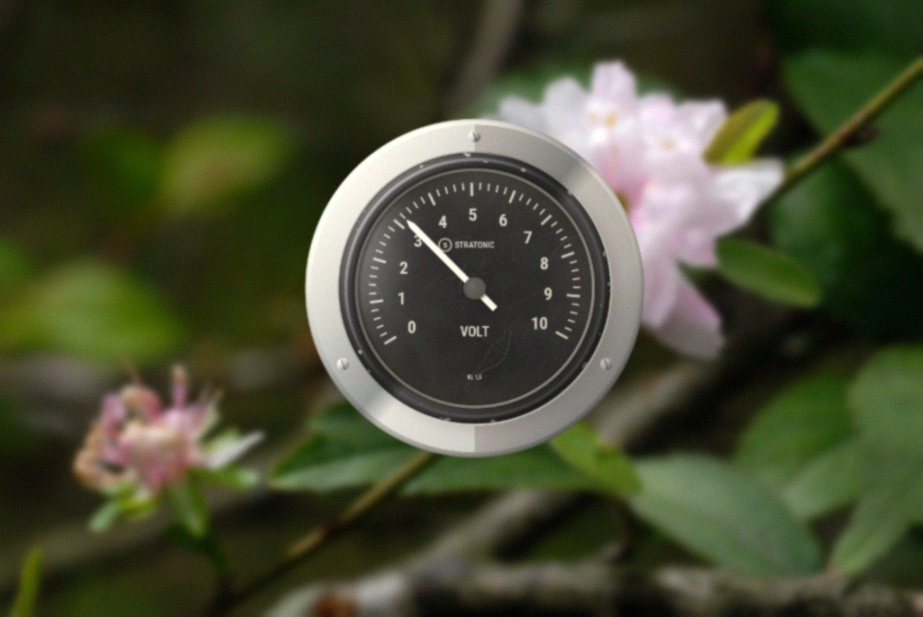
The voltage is 3.2 V
